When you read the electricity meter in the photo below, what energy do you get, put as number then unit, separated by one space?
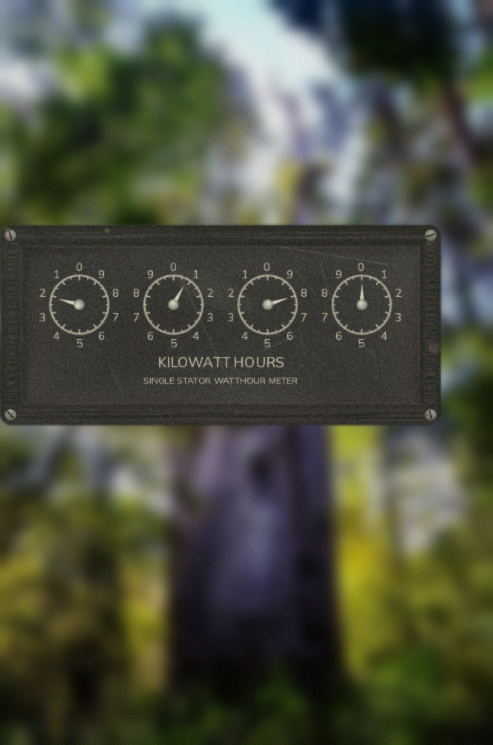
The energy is 2080 kWh
